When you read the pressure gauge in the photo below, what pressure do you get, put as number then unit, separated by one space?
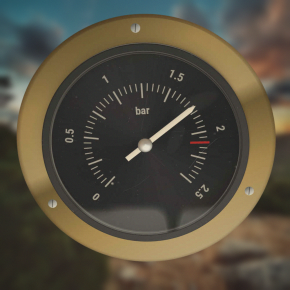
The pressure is 1.75 bar
